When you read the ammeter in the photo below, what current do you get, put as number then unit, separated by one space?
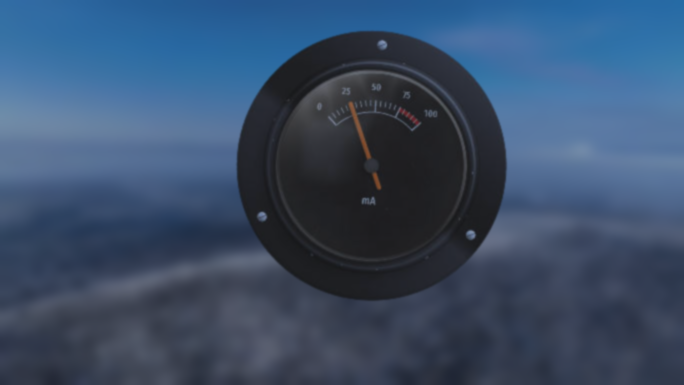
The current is 25 mA
